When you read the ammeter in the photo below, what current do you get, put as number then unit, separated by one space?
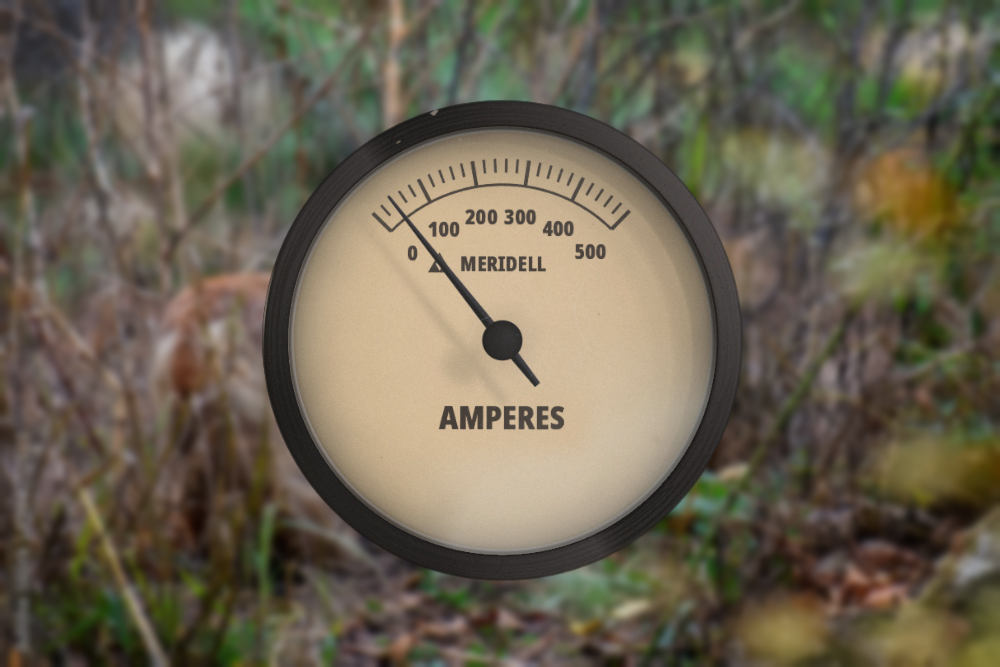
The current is 40 A
